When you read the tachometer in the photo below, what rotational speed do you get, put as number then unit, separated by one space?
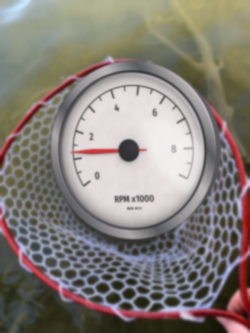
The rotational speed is 1250 rpm
